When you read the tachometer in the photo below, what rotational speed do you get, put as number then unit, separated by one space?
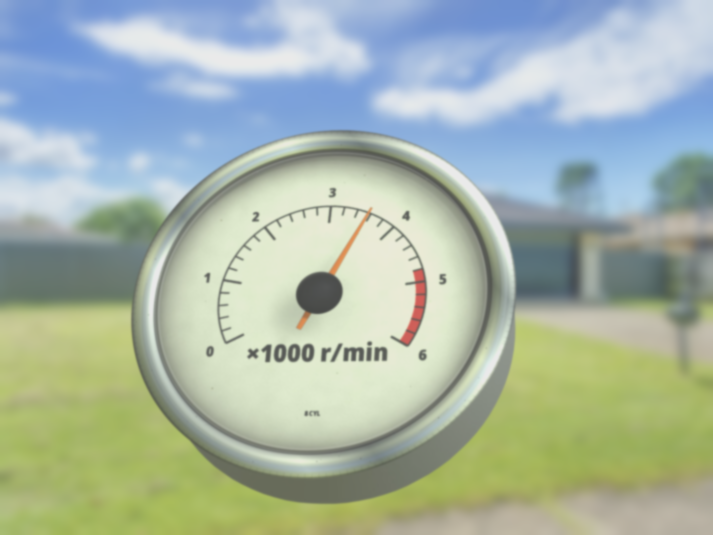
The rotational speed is 3600 rpm
